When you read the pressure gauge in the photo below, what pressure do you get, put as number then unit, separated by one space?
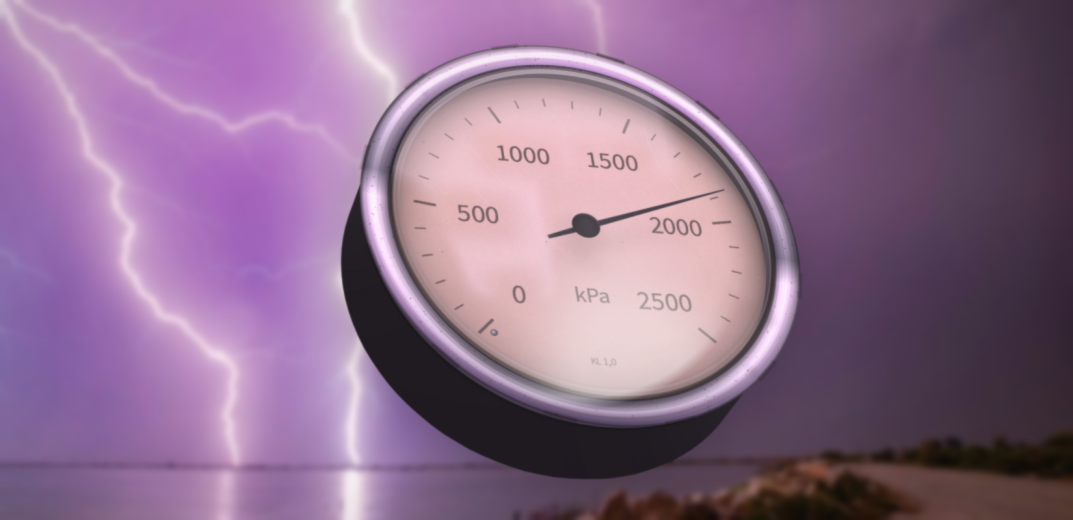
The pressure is 1900 kPa
